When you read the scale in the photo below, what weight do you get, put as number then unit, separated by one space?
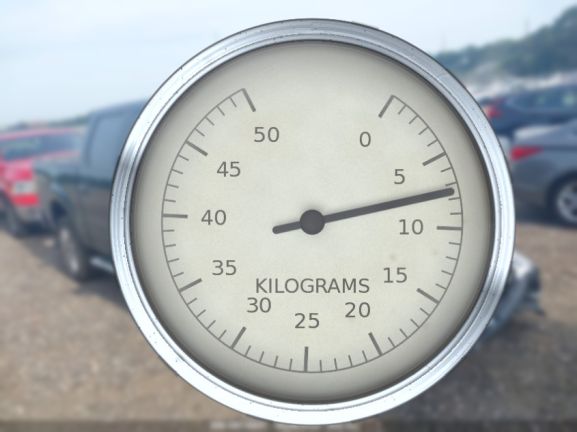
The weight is 7.5 kg
